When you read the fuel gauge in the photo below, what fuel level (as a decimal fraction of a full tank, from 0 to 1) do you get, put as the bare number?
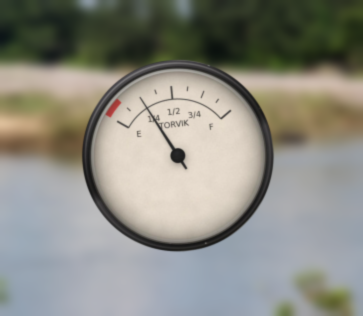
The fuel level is 0.25
